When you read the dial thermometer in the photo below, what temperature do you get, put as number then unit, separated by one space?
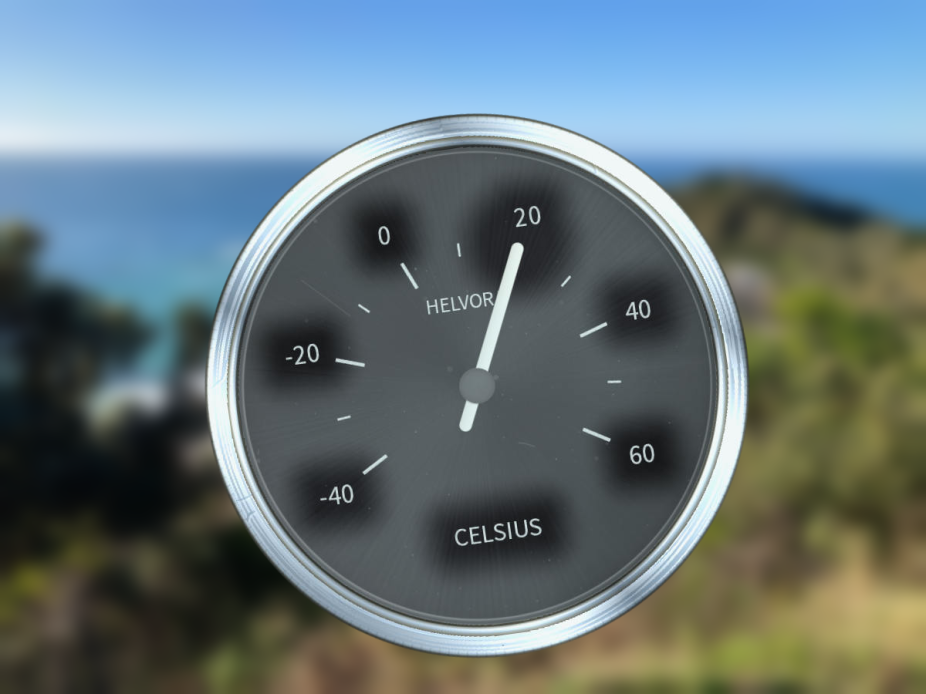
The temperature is 20 °C
